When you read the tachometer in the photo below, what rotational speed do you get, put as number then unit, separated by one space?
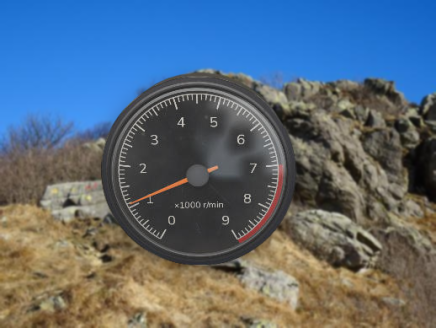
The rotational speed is 1100 rpm
